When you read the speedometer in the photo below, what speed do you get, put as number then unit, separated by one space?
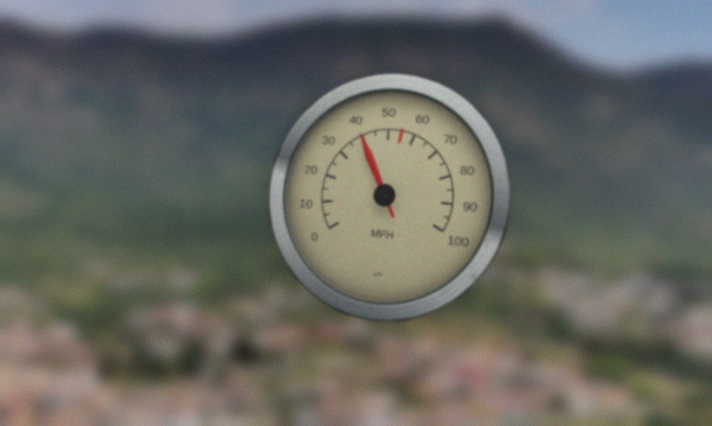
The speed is 40 mph
